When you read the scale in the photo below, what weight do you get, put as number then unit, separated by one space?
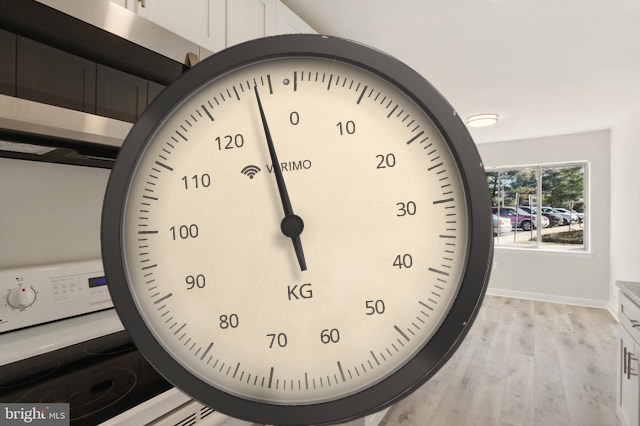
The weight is 128 kg
